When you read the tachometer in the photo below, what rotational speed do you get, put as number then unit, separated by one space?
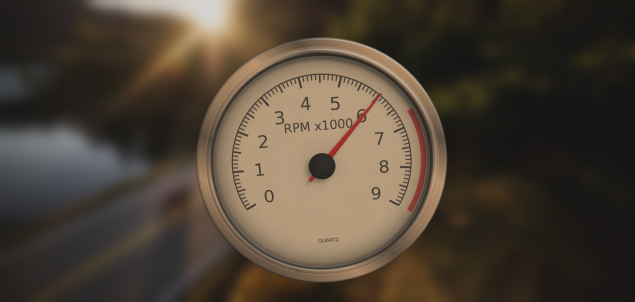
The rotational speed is 6000 rpm
